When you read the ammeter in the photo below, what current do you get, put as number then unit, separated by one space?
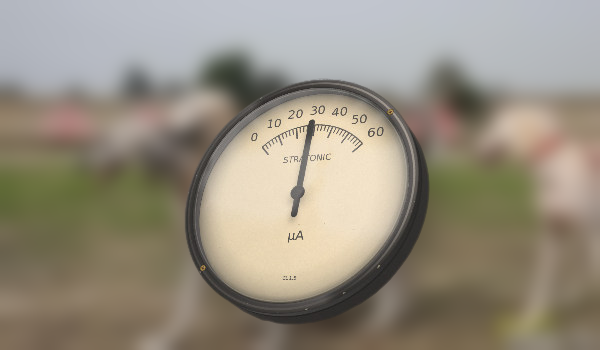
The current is 30 µA
